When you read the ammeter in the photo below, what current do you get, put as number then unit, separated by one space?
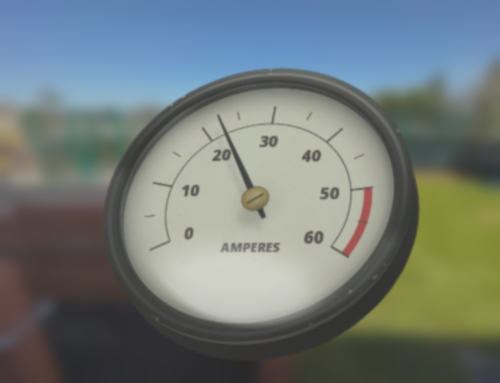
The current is 22.5 A
